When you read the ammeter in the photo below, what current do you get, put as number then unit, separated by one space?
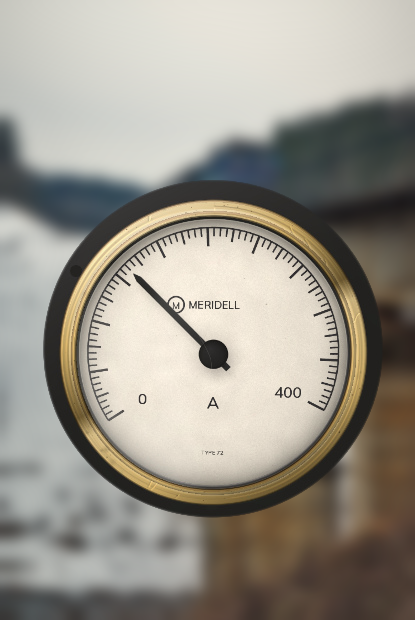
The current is 130 A
